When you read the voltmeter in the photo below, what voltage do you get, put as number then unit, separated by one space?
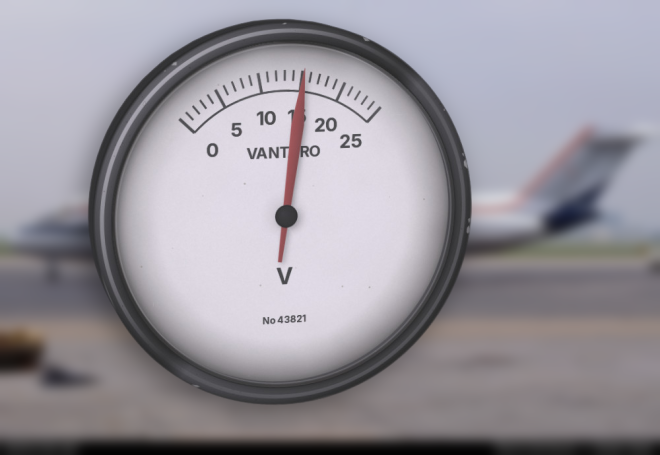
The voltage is 15 V
